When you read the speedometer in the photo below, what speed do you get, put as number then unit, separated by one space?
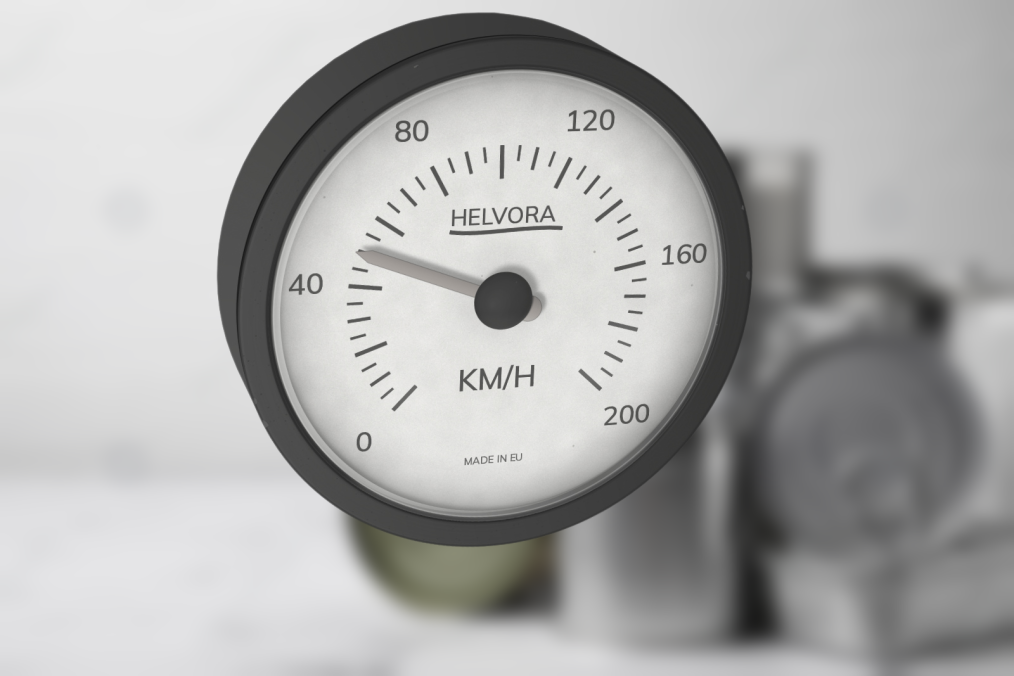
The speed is 50 km/h
